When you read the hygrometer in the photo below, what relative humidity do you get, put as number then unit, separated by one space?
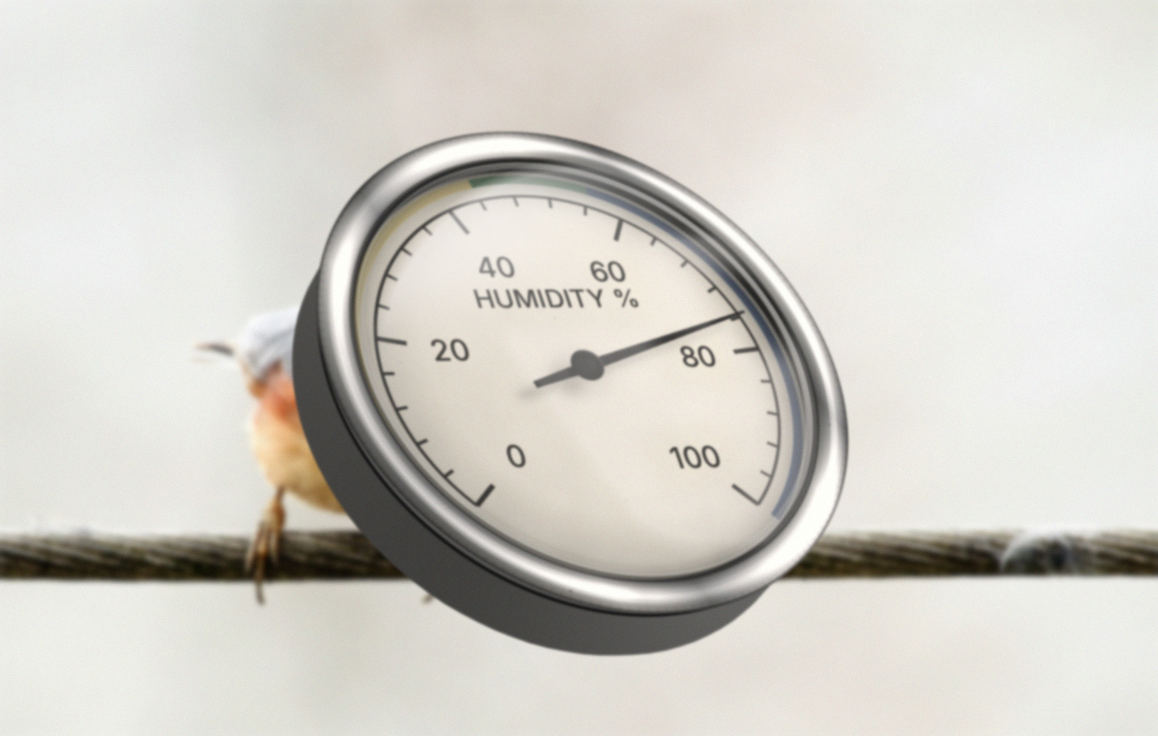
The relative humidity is 76 %
